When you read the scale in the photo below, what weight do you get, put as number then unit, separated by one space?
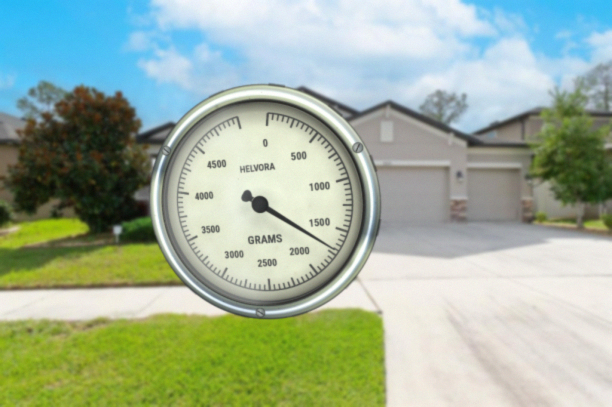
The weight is 1700 g
